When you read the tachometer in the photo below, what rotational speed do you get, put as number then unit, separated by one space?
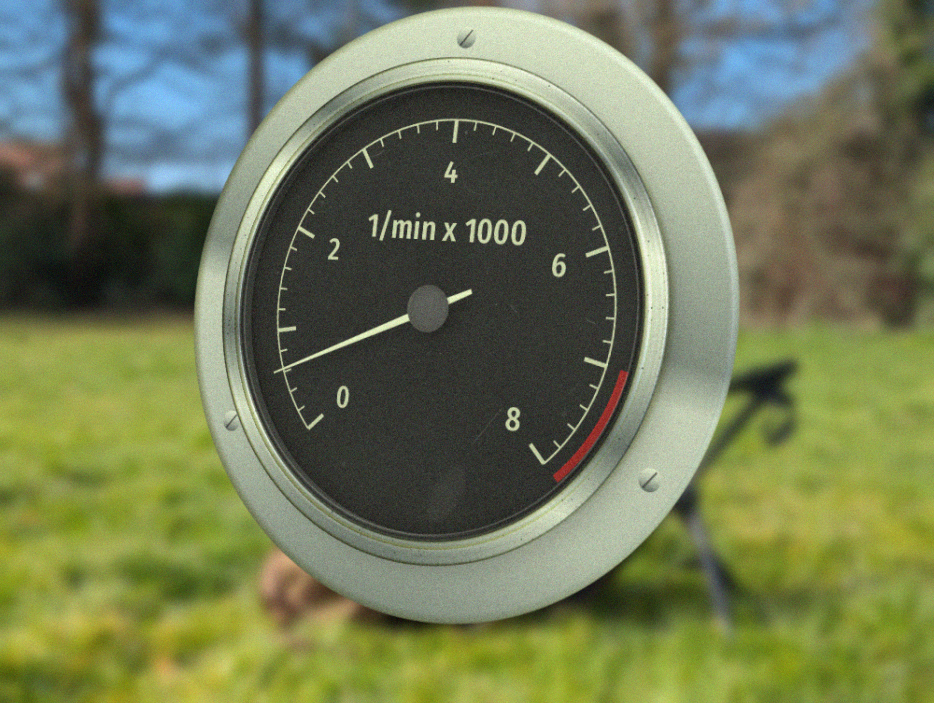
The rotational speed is 600 rpm
